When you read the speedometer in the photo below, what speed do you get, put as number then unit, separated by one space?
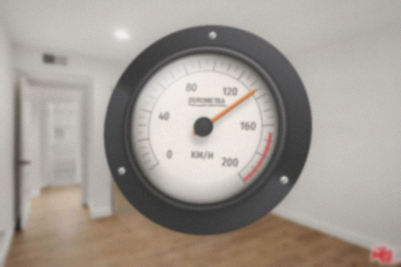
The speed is 135 km/h
